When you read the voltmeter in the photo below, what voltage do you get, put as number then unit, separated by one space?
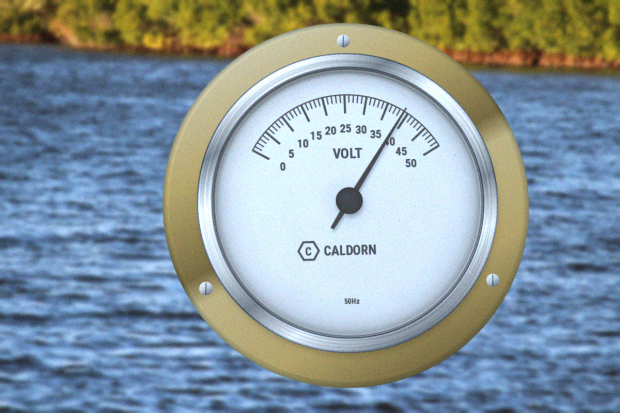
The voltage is 39 V
